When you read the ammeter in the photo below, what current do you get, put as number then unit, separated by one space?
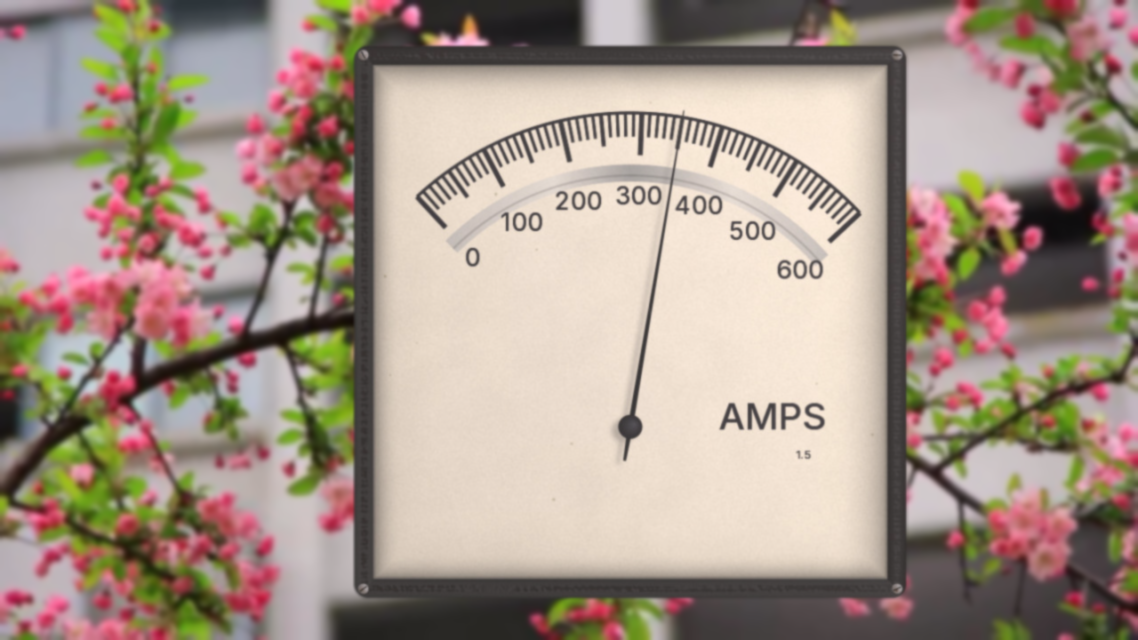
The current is 350 A
